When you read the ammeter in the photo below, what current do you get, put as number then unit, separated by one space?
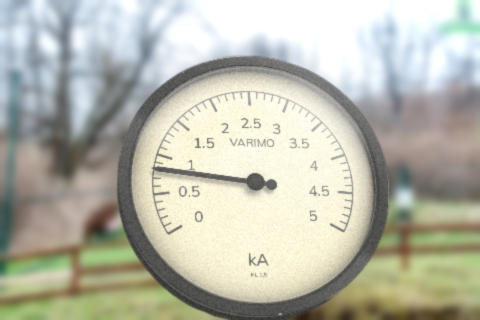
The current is 0.8 kA
